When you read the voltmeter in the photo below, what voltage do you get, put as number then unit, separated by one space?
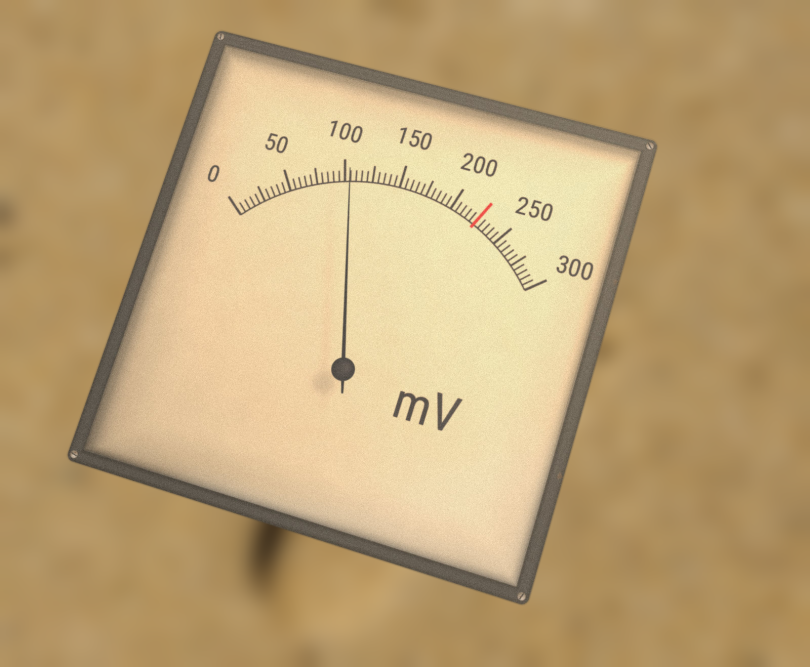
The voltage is 105 mV
